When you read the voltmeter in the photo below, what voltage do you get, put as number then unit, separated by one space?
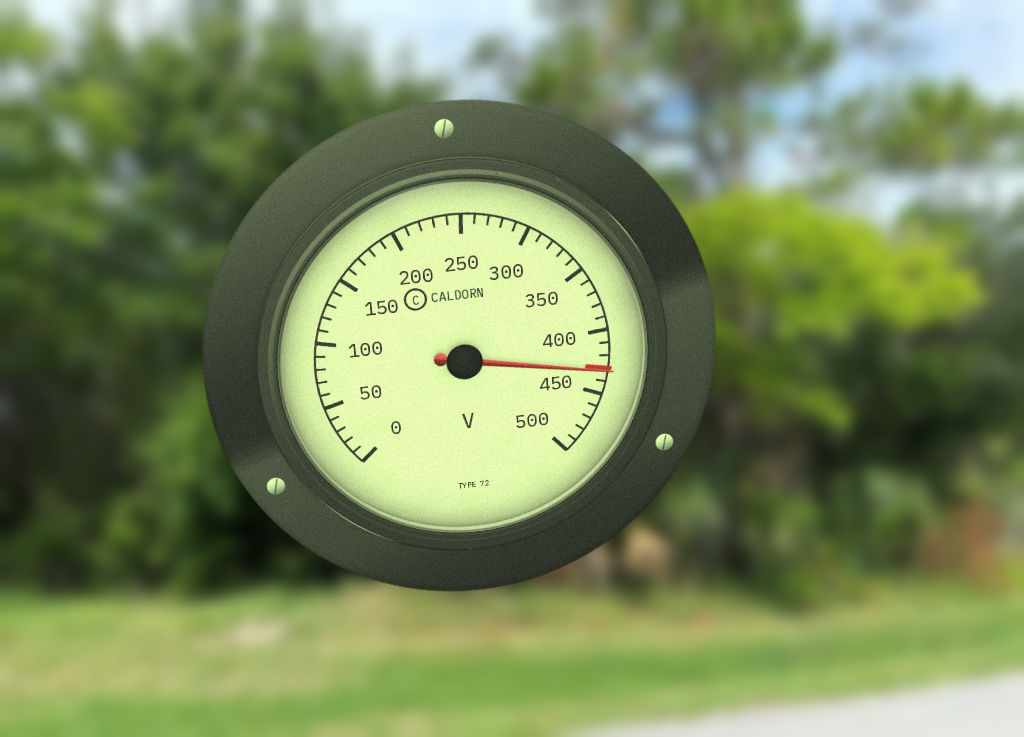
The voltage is 430 V
